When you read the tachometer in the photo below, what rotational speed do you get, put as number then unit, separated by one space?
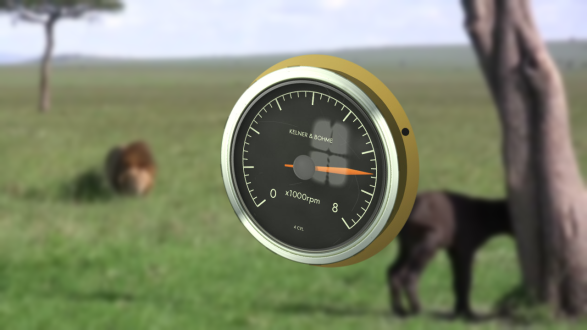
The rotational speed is 6500 rpm
